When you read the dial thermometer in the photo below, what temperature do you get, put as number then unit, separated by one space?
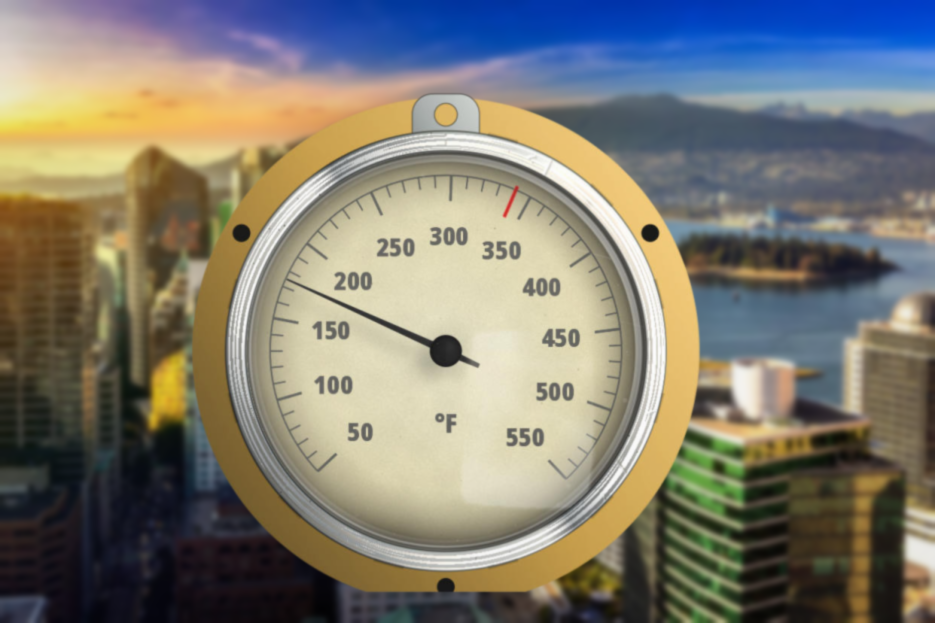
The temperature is 175 °F
